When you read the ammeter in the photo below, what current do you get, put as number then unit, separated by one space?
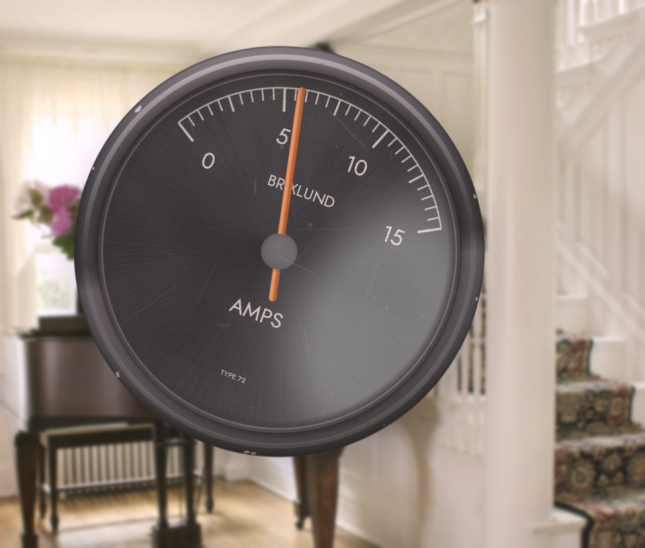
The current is 5.75 A
